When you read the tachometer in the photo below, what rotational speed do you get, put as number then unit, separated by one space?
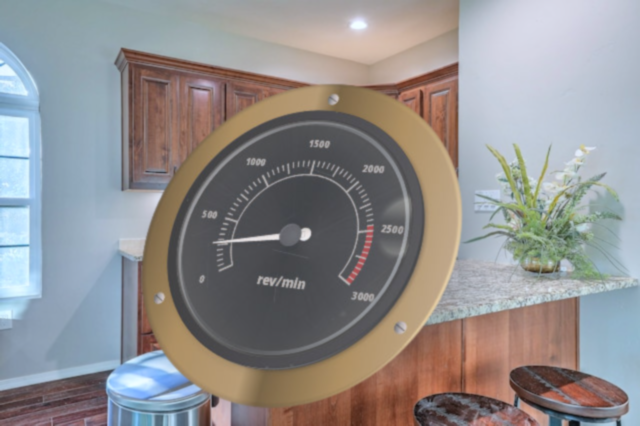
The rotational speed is 250 rpm
